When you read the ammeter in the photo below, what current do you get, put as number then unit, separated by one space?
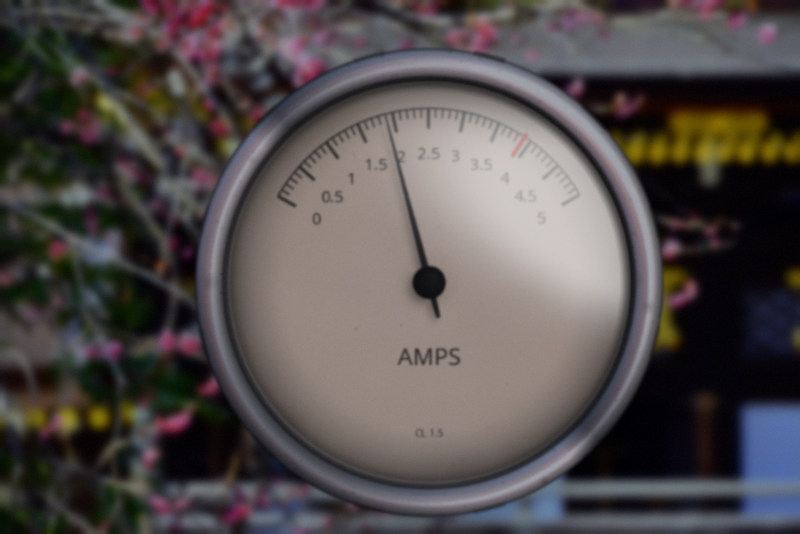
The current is 1.9 A
